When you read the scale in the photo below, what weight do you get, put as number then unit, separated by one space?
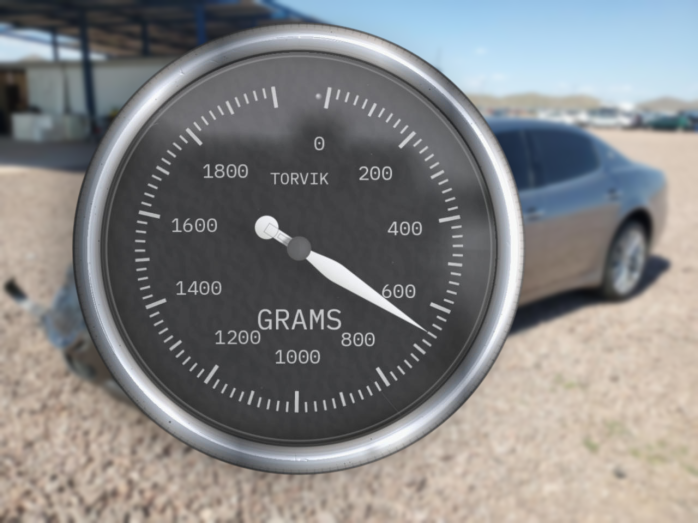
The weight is 660 g
